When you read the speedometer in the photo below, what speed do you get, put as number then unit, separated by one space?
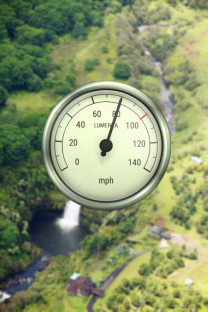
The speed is 80 mph
